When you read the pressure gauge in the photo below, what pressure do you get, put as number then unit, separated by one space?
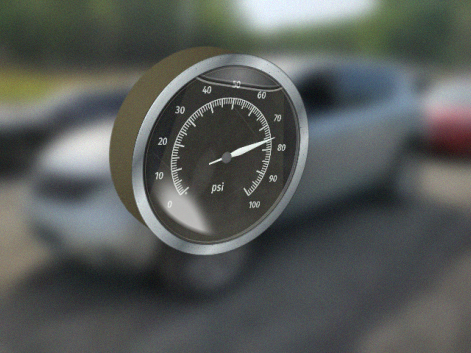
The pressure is 75 psi
